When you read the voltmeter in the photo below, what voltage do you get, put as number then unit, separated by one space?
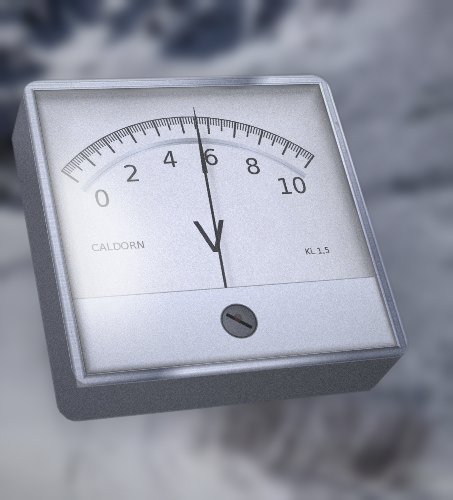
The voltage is 5.5 V
